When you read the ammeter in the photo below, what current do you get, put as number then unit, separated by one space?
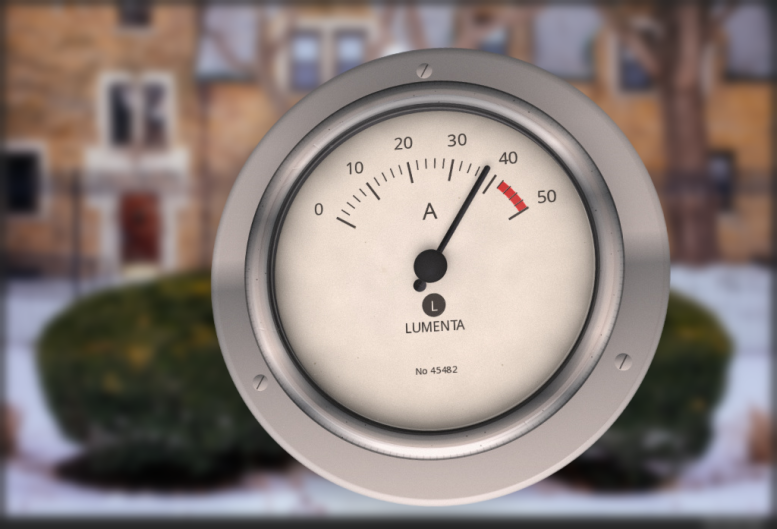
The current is 38 A
